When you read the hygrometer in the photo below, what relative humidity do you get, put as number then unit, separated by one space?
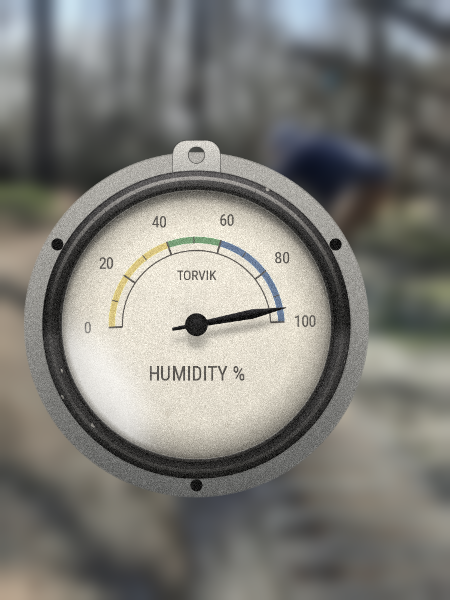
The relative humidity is 95 %
